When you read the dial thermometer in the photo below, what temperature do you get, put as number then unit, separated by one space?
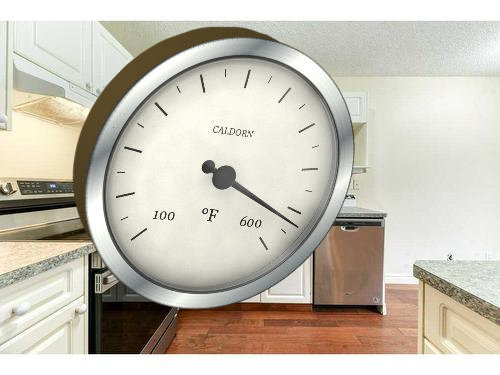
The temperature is 562.5 °F
